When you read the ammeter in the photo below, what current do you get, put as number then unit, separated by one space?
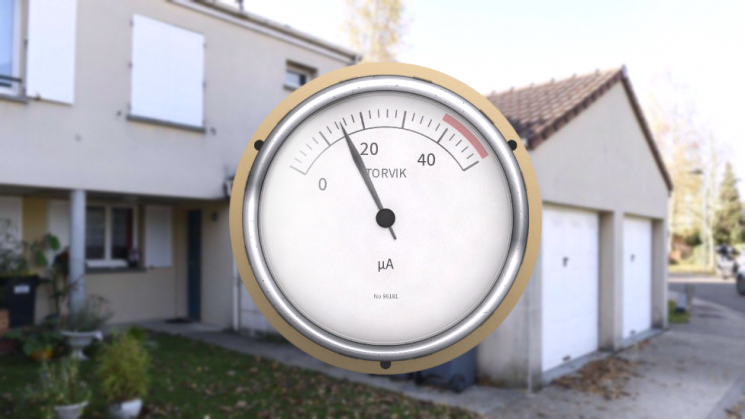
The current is 15 µA
